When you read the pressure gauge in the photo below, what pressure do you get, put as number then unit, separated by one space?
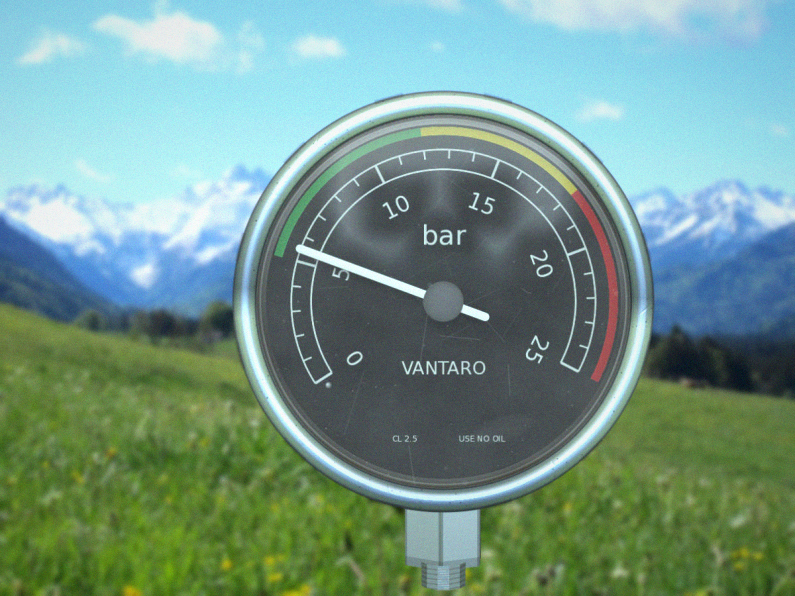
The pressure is 5.5 bar
